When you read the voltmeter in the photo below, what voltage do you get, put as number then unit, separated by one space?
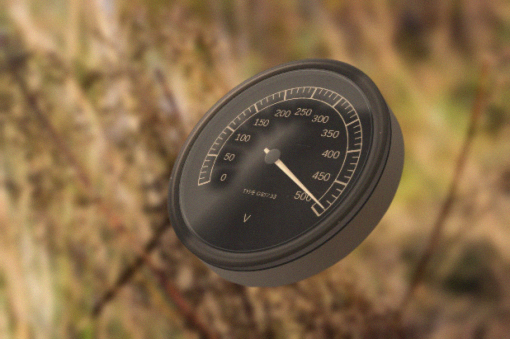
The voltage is 490 V
